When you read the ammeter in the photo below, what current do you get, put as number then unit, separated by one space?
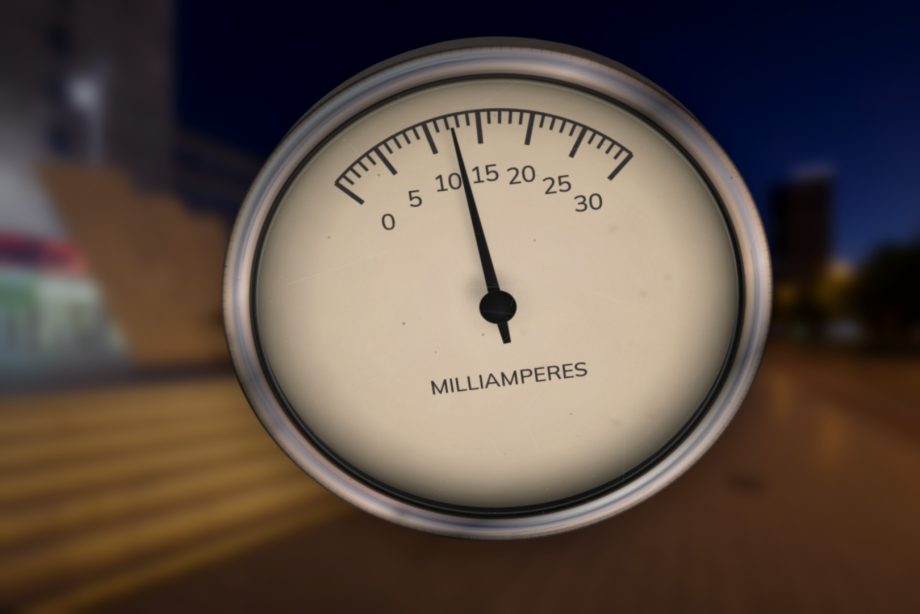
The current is 12.5 mA
